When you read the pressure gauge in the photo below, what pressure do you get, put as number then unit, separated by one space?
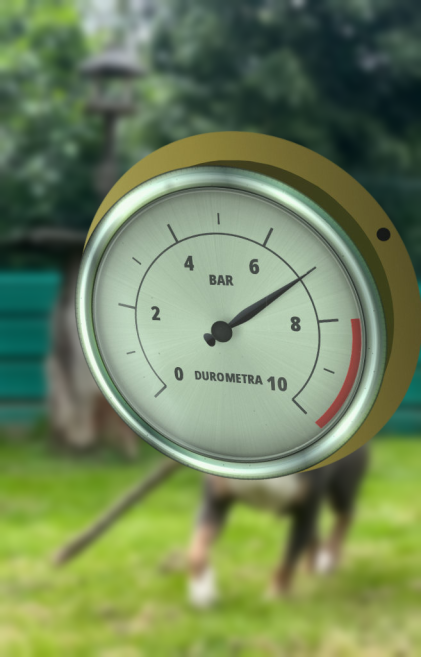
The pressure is 7 bar
